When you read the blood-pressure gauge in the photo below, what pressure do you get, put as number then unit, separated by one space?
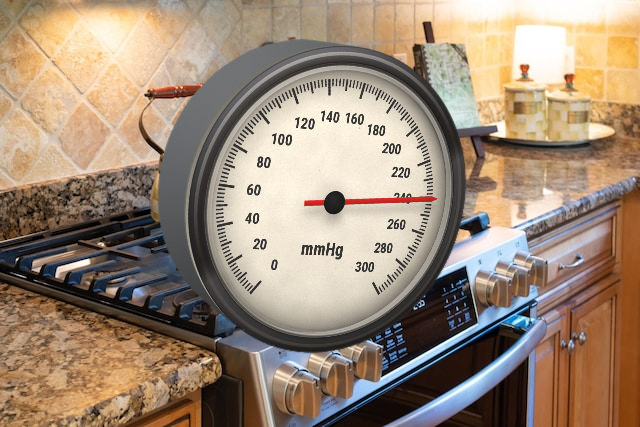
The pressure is 240 mmHg
